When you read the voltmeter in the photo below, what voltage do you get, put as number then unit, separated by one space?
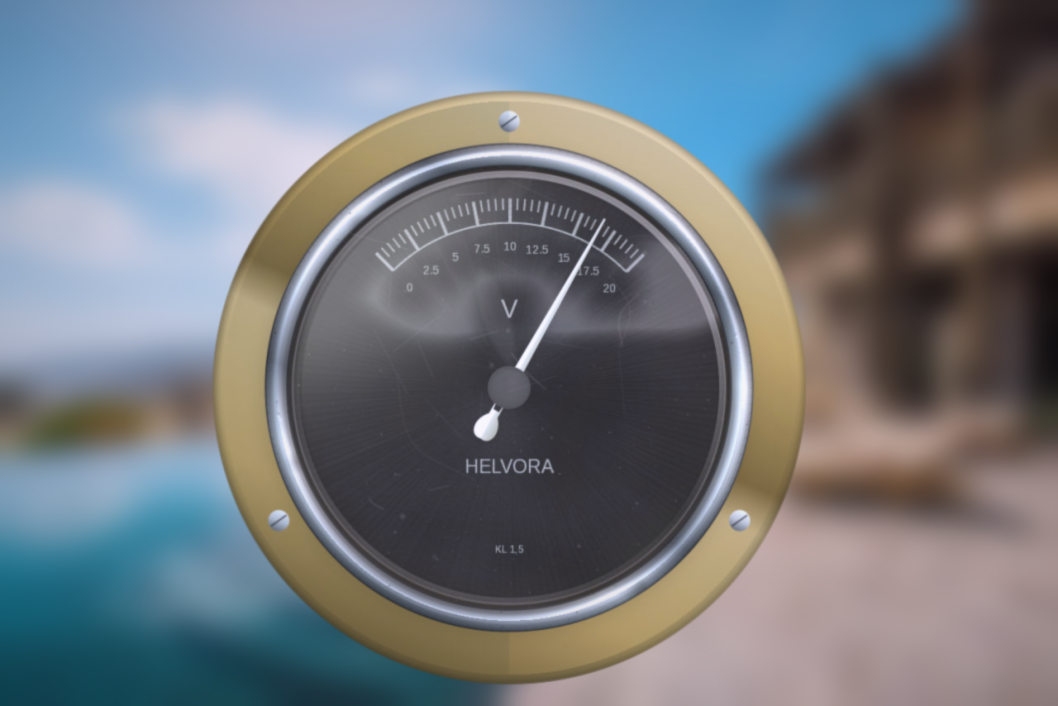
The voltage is 16.5 V
